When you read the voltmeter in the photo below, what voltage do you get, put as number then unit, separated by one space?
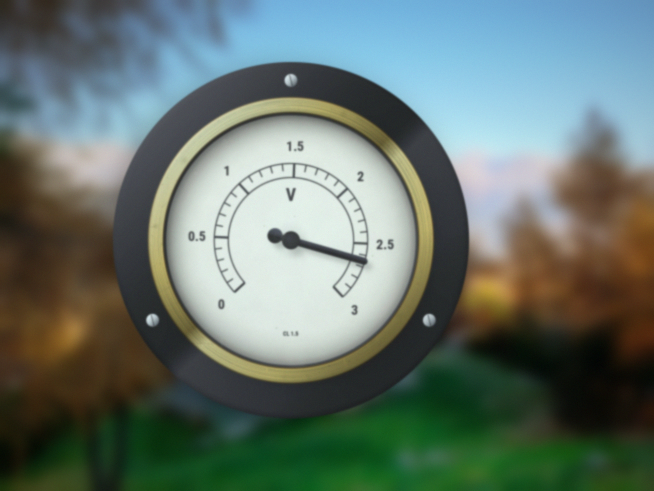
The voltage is 2.65 V
